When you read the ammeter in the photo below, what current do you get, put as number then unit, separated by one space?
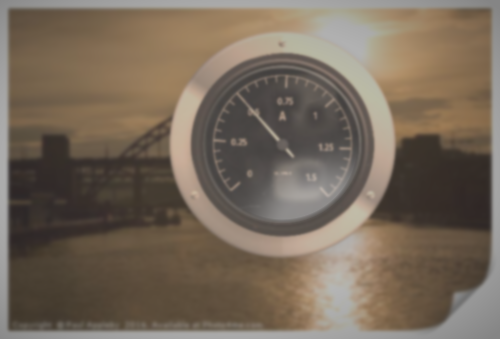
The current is 0.5 A
